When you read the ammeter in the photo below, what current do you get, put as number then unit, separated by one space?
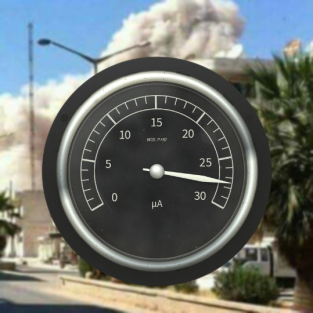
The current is 27.5 µA
